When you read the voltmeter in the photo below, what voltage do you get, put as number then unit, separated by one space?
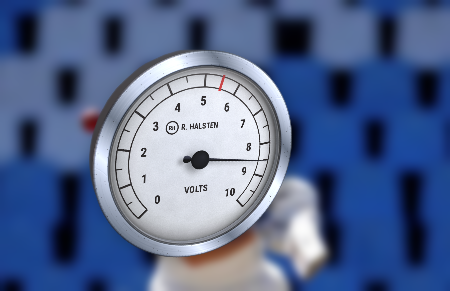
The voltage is 8.5 V
